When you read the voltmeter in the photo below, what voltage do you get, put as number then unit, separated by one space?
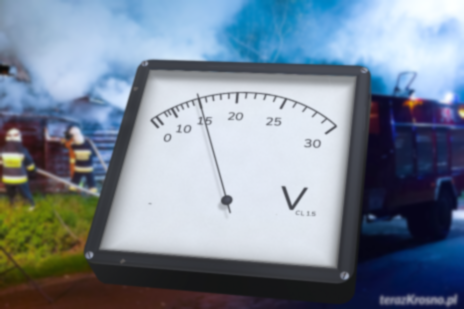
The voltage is 15 V
